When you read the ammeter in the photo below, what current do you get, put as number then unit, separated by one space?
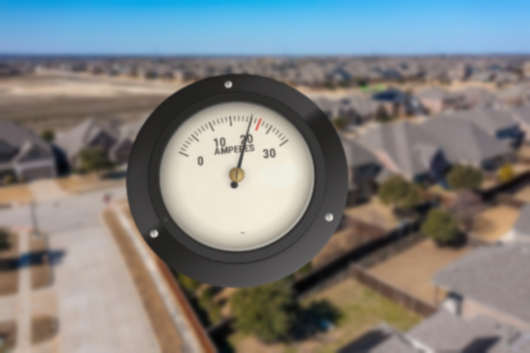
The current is 20 A
